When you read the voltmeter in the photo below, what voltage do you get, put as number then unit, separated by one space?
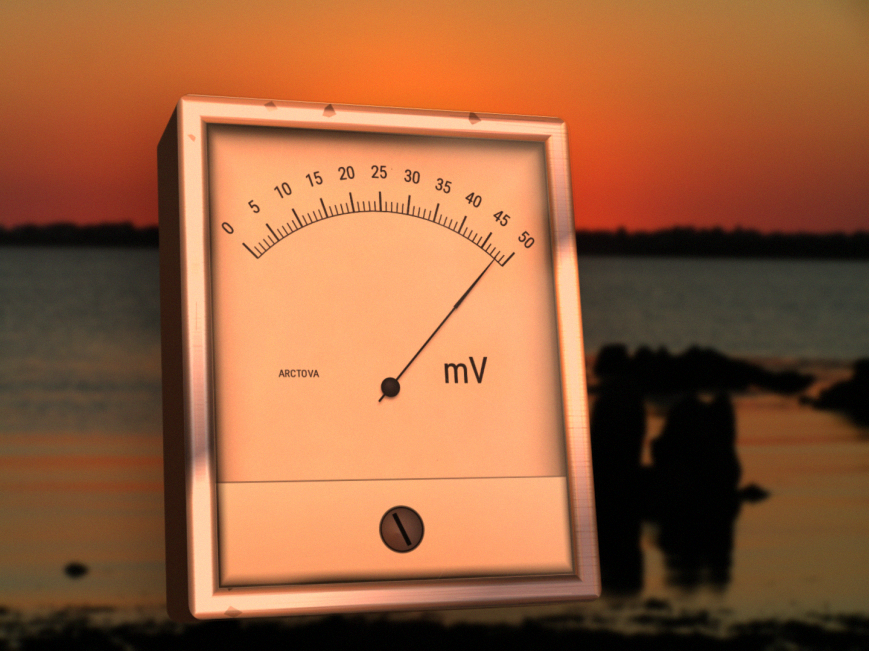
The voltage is 48 mV
